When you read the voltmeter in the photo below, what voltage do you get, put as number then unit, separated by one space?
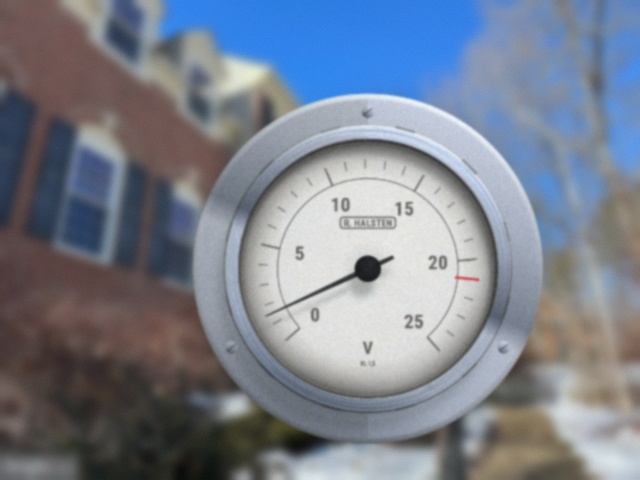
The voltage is 1.5 V
